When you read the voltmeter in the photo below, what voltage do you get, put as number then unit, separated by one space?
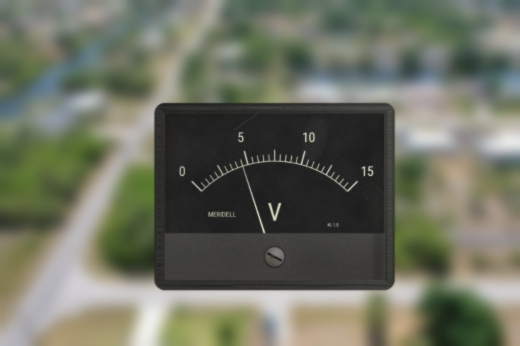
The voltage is 4.5 V
